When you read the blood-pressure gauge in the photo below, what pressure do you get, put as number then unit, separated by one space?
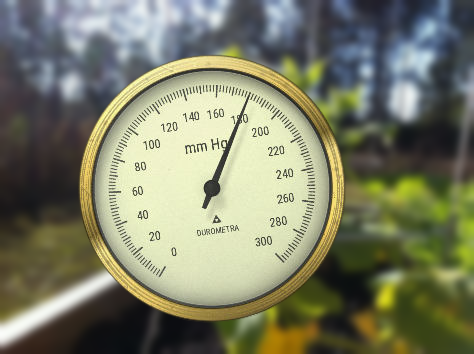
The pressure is 180 mmHg
